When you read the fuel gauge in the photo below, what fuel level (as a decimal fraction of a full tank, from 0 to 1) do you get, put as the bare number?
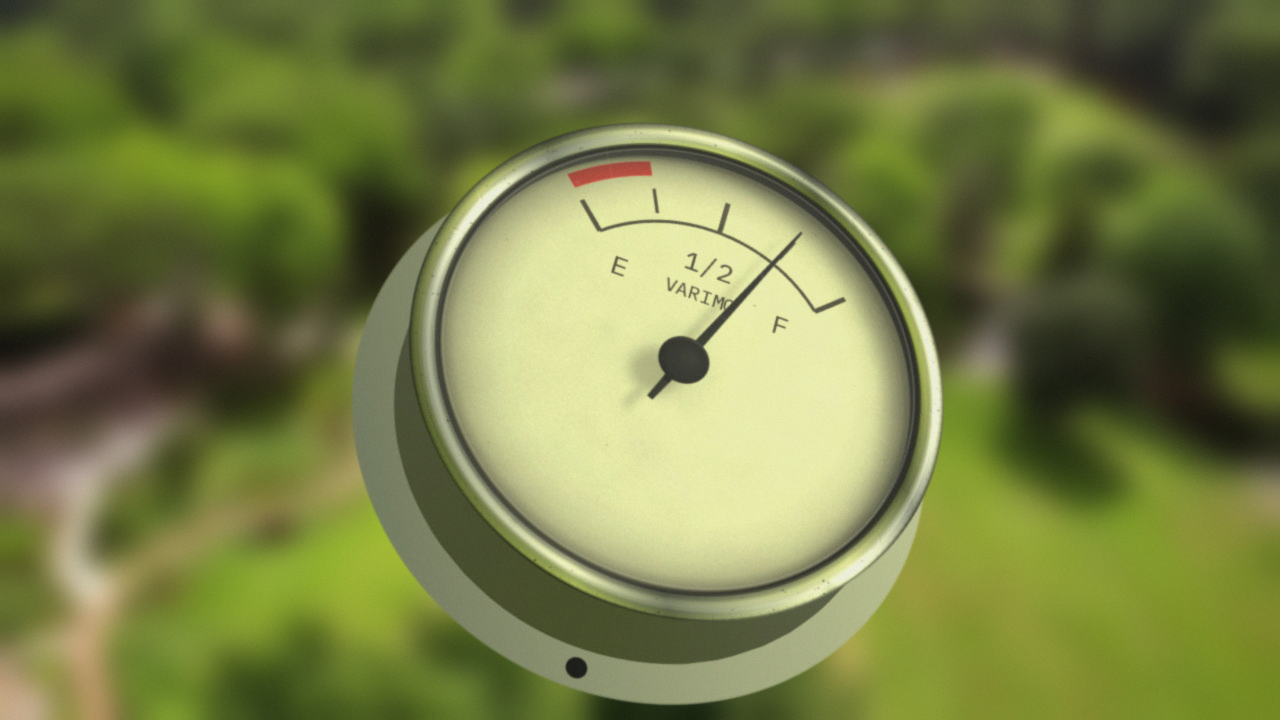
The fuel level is 0.75
